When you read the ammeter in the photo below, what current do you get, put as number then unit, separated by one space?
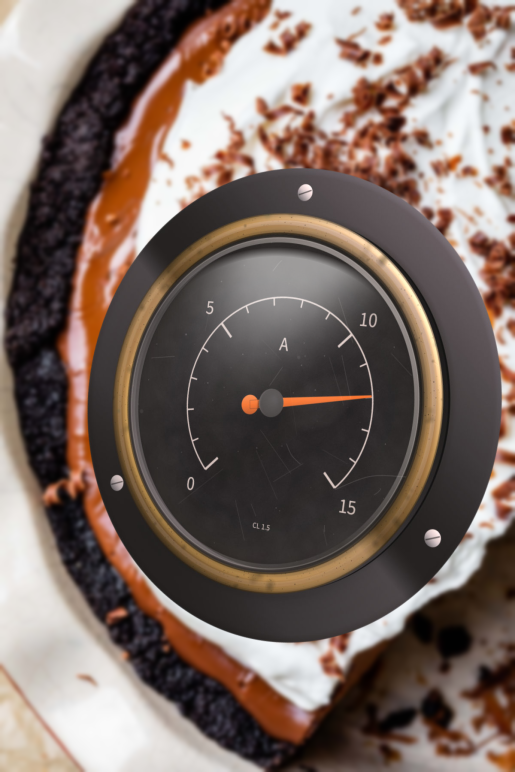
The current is 12 A
